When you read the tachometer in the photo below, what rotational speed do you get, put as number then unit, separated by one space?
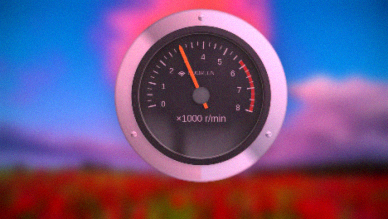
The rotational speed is 3000 rpm
